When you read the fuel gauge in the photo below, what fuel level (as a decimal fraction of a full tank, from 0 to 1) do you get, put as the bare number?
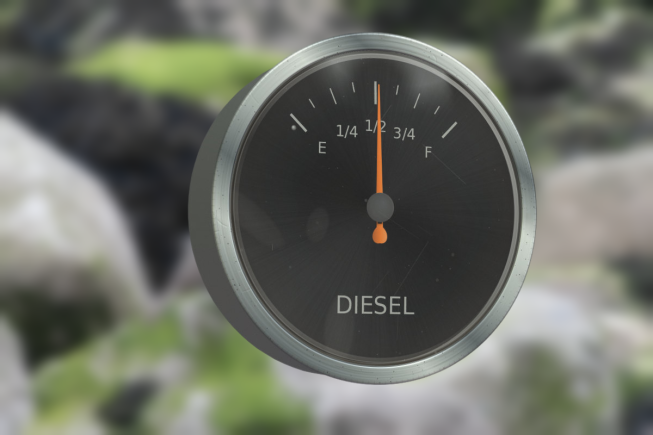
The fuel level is 0.5
